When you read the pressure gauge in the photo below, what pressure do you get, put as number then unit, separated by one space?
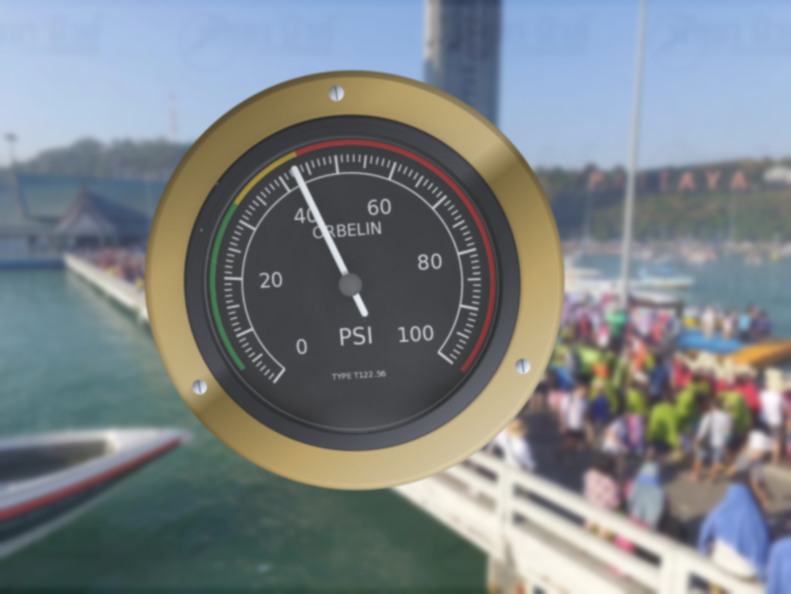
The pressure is 43 psi
